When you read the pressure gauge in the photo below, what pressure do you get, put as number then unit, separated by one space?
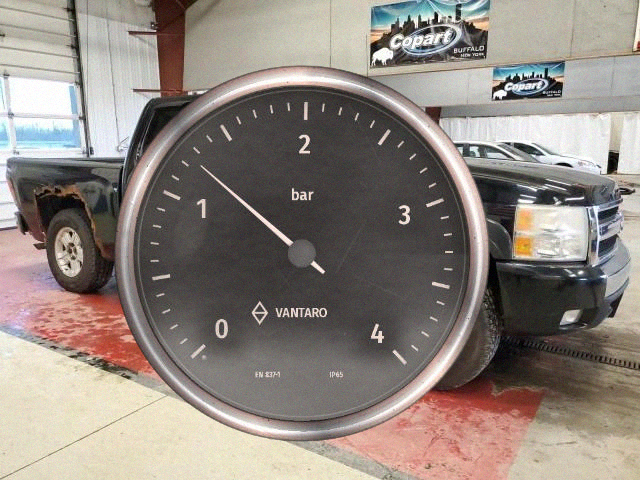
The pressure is 1.25 bar
